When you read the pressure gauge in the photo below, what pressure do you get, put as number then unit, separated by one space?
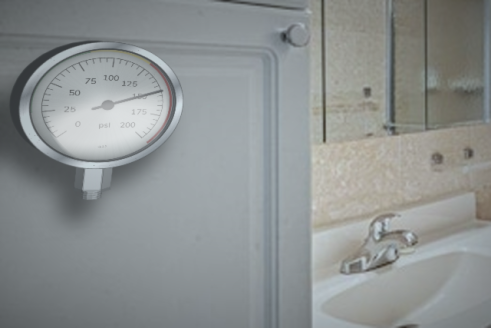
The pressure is 150 psi
